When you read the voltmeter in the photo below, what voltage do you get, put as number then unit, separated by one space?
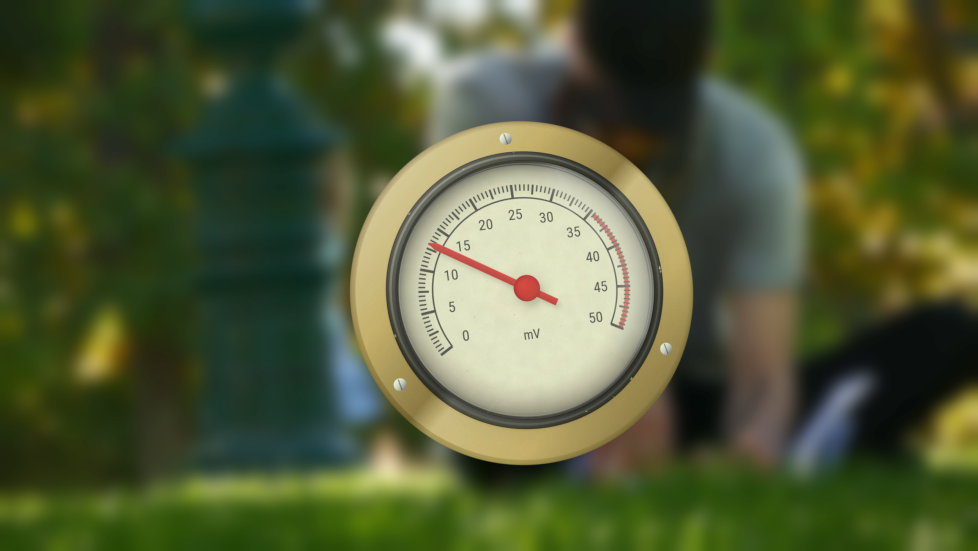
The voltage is 13 mV
